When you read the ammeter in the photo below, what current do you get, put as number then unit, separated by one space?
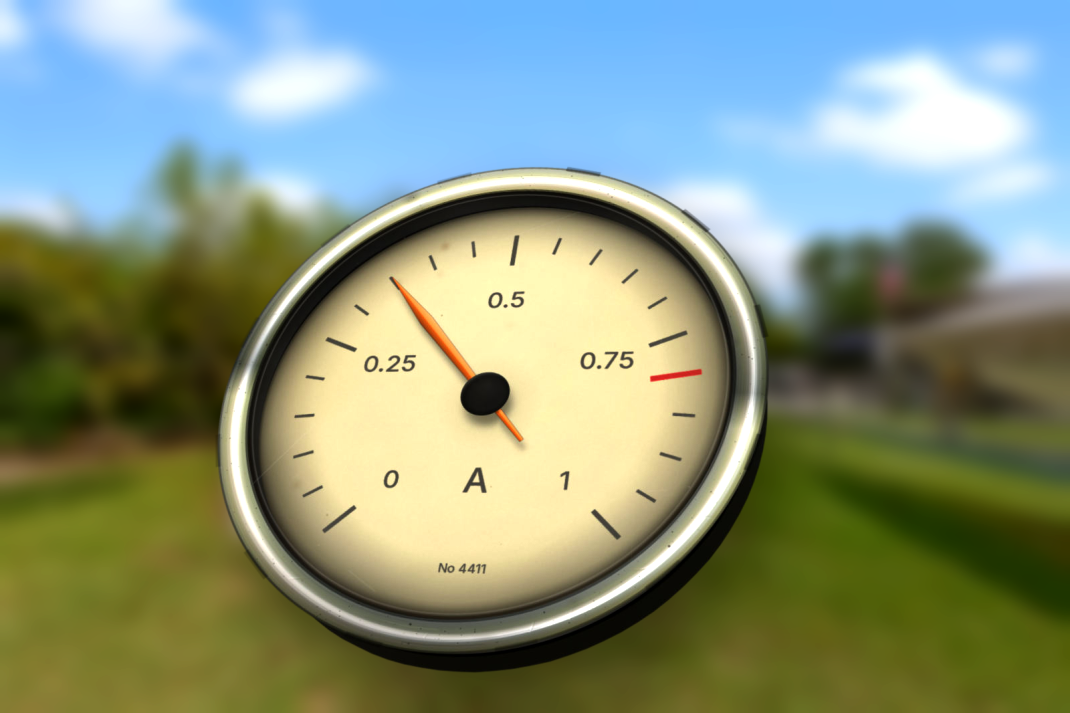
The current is 0.35 A
